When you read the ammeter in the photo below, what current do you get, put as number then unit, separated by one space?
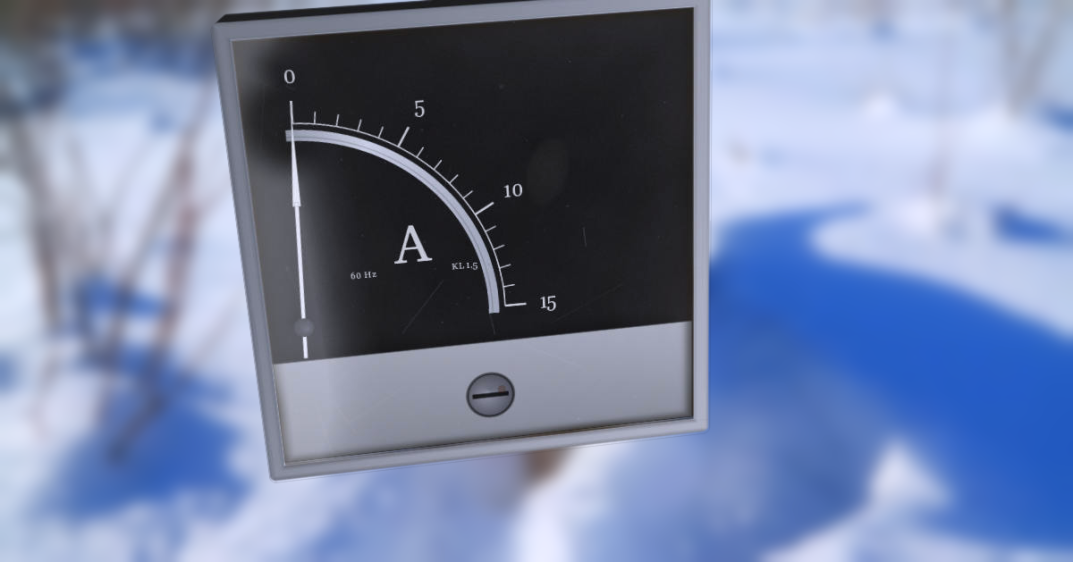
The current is 0 A
